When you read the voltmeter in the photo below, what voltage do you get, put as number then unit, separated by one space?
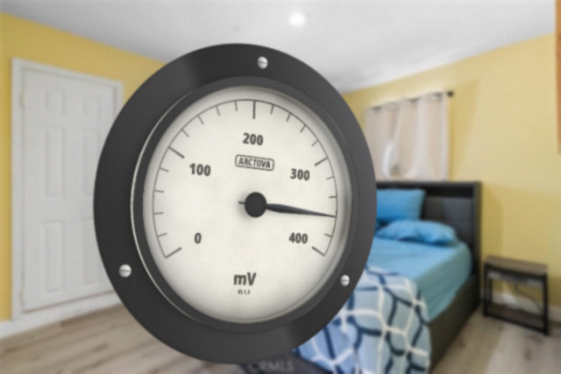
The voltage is 360 mV
